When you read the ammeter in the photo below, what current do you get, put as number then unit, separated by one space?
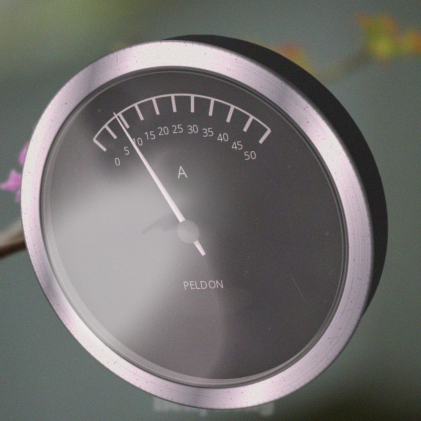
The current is 10 A
